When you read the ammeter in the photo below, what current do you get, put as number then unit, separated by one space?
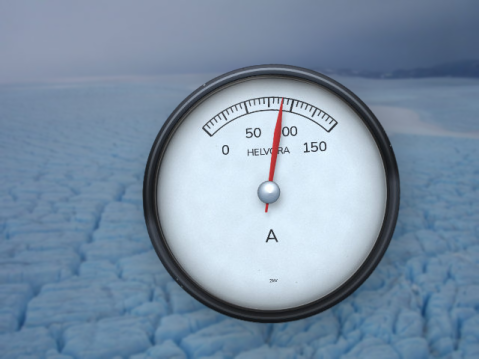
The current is 90 A
